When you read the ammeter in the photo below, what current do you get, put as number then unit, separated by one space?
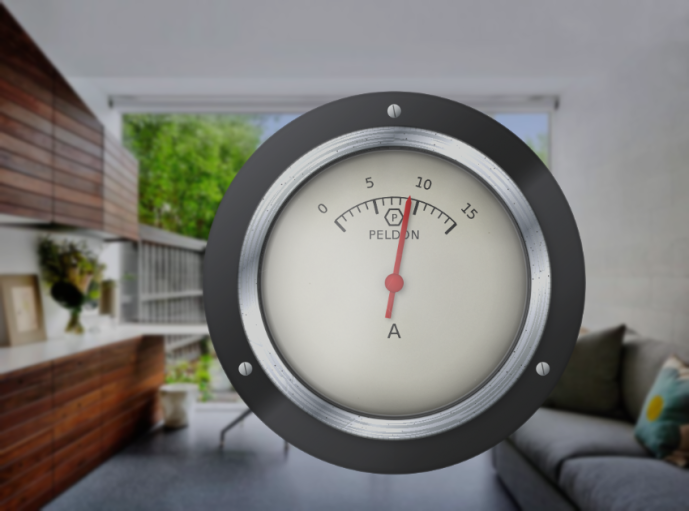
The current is 9 A
